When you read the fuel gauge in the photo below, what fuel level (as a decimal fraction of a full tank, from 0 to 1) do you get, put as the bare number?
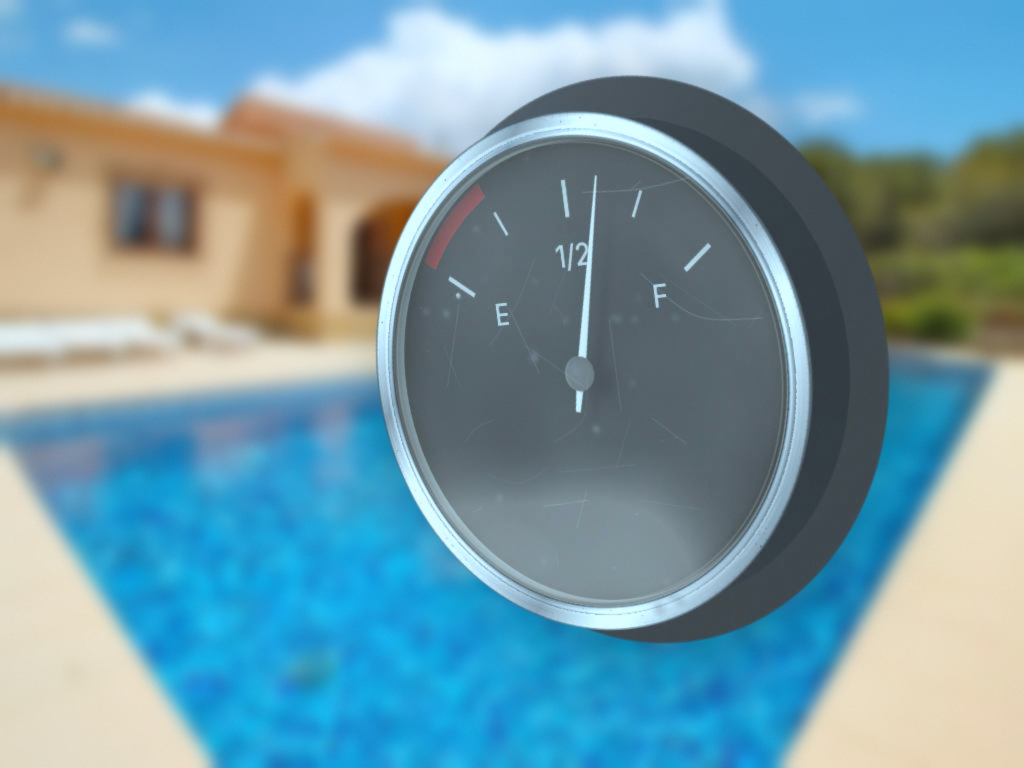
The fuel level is 0.625
